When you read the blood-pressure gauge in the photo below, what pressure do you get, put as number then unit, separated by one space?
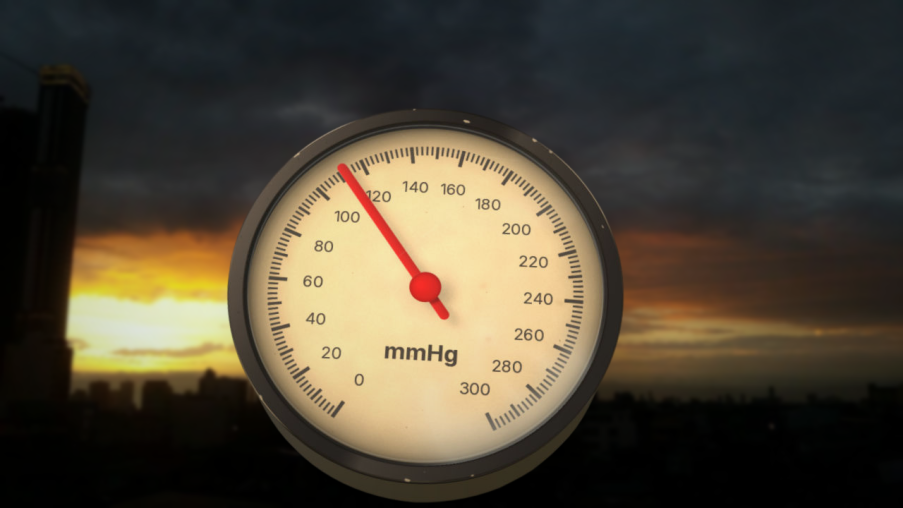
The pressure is 112 mmHg
